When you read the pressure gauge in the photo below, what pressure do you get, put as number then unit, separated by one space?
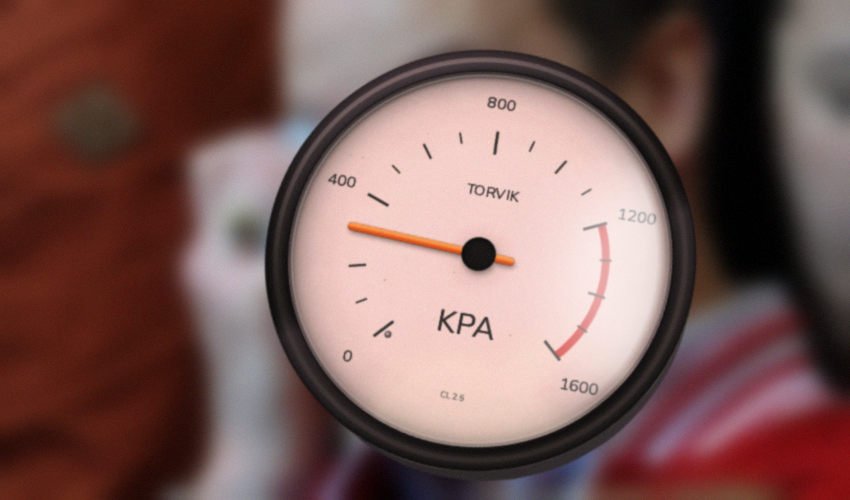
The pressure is 300 kPa
